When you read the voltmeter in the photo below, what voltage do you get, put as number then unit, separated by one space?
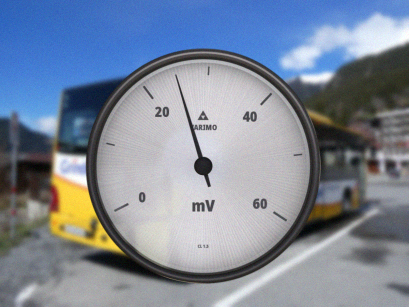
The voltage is 25 mV
